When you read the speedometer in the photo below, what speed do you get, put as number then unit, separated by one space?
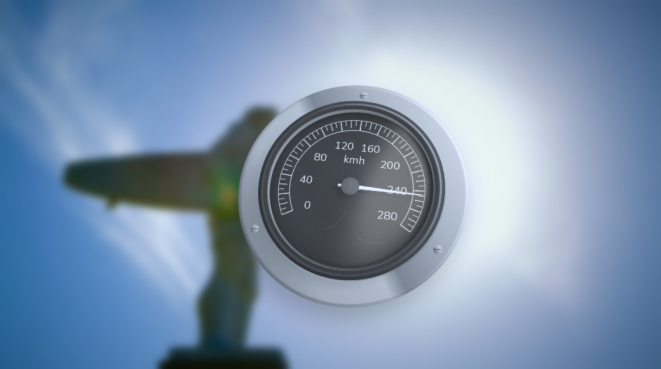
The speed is 245 km/h
